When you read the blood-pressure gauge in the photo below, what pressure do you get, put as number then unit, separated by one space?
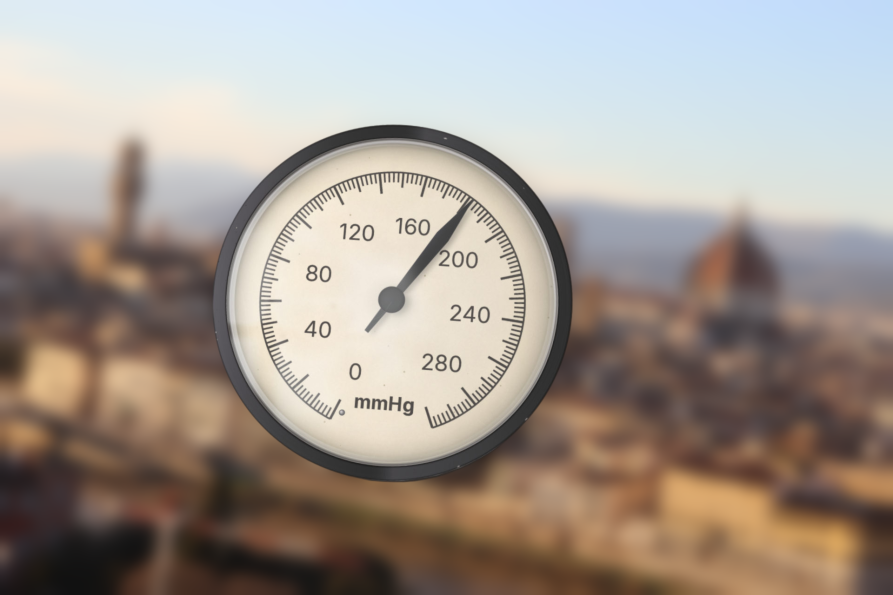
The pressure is 182 mmHg
